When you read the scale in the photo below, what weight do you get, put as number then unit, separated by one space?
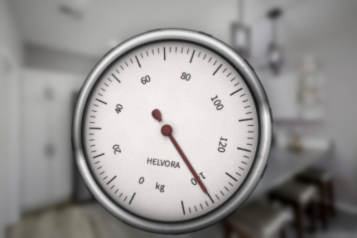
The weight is 140 kg
